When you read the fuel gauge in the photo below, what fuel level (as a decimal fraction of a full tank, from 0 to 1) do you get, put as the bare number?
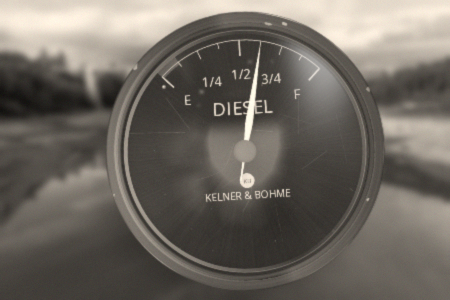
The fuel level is 0.625
